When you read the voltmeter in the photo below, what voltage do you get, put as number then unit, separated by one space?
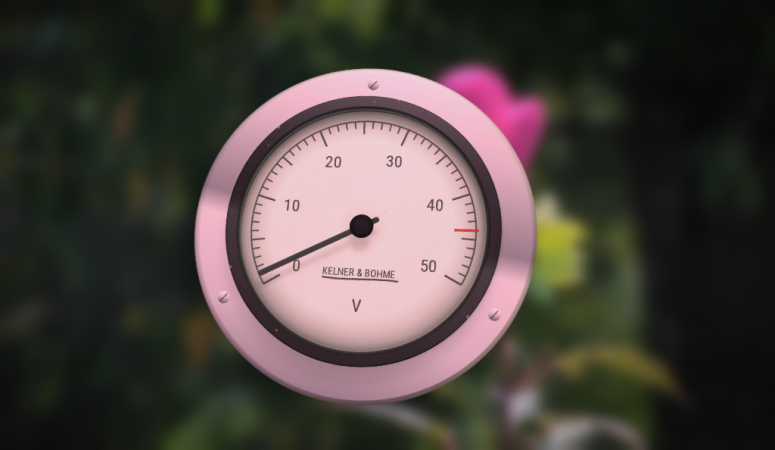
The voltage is 1 V
